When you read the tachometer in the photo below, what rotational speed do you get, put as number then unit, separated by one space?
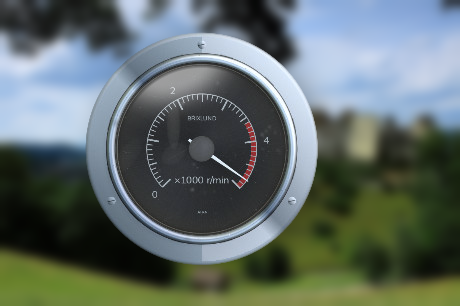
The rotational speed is 4800 rpm
